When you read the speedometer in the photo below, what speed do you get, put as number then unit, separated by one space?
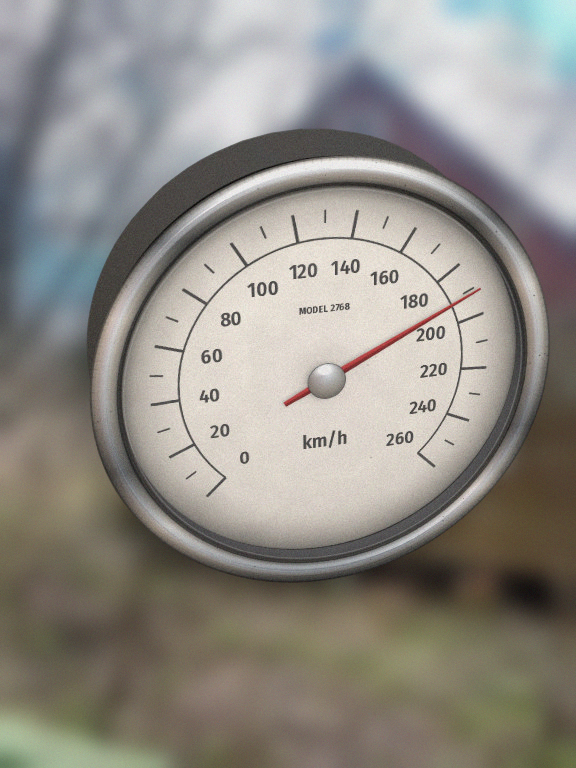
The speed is 190 km/h
